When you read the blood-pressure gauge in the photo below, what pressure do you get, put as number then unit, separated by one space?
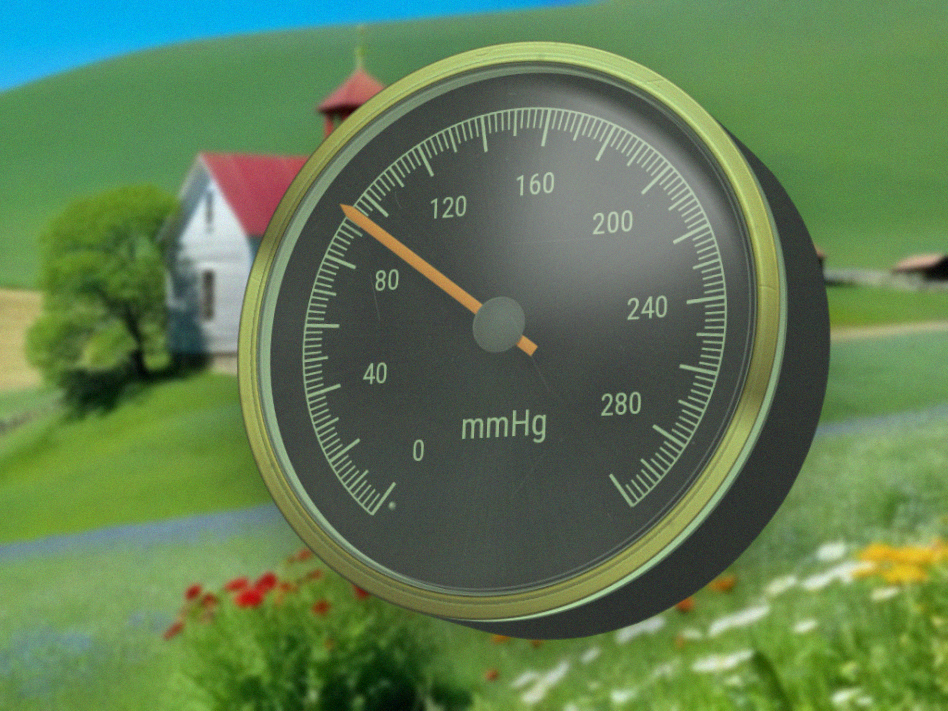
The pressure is 94 mmHg
